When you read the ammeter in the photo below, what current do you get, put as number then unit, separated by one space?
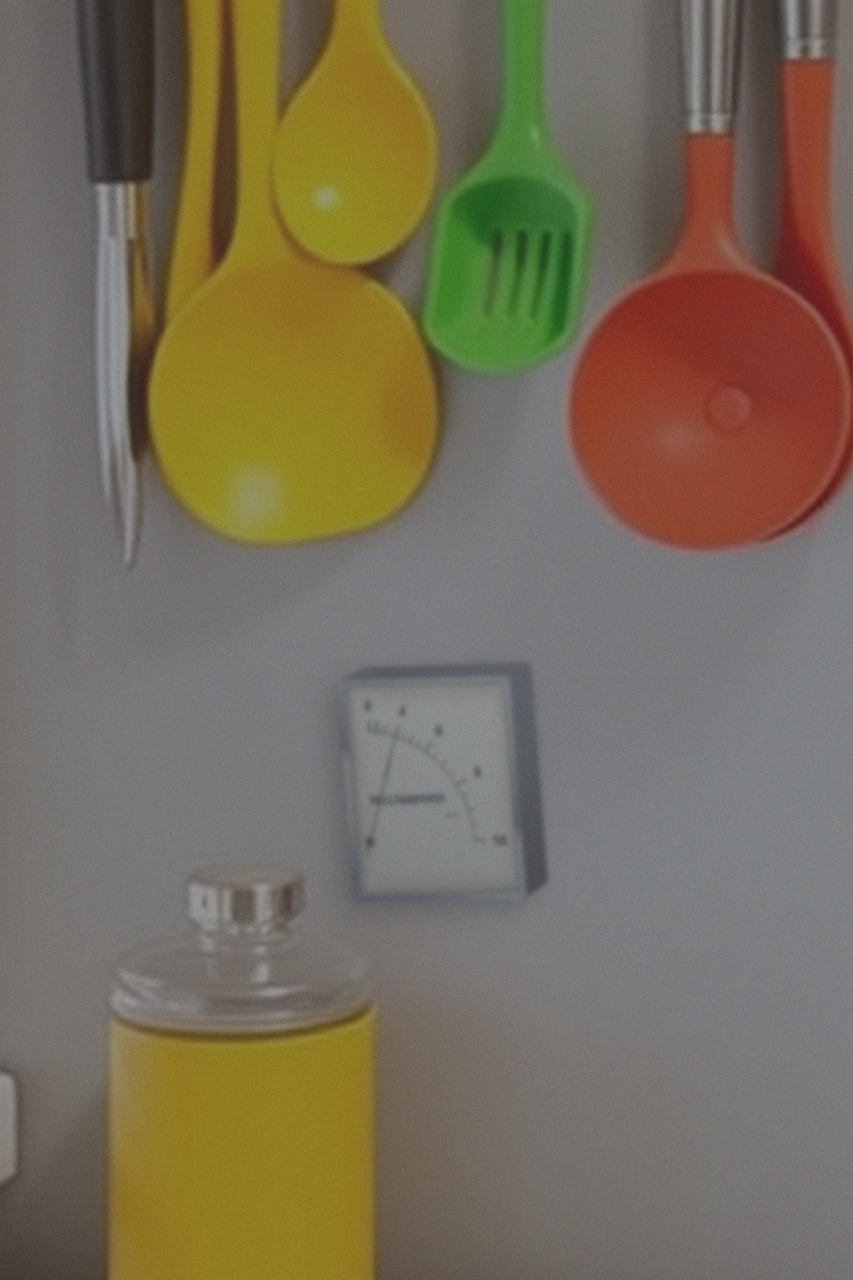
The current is 4 mA
